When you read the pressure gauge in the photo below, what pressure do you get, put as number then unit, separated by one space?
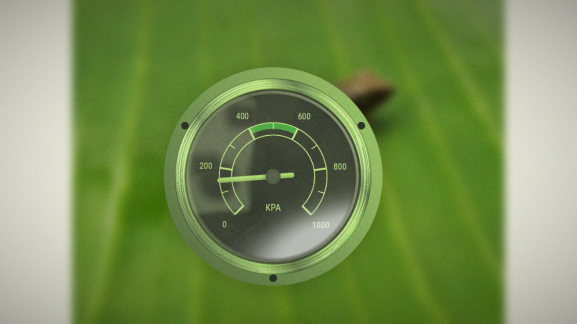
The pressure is 150 kPa
